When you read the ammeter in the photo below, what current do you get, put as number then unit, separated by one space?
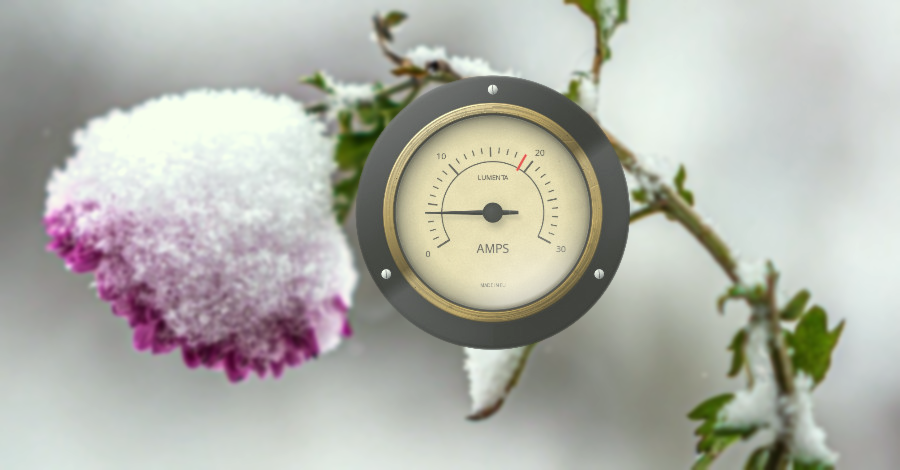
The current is 4 A
